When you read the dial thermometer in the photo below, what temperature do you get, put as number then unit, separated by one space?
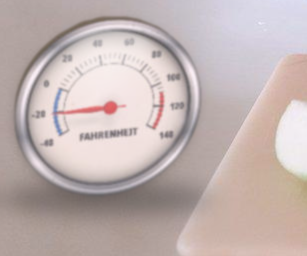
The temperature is -20 °F
